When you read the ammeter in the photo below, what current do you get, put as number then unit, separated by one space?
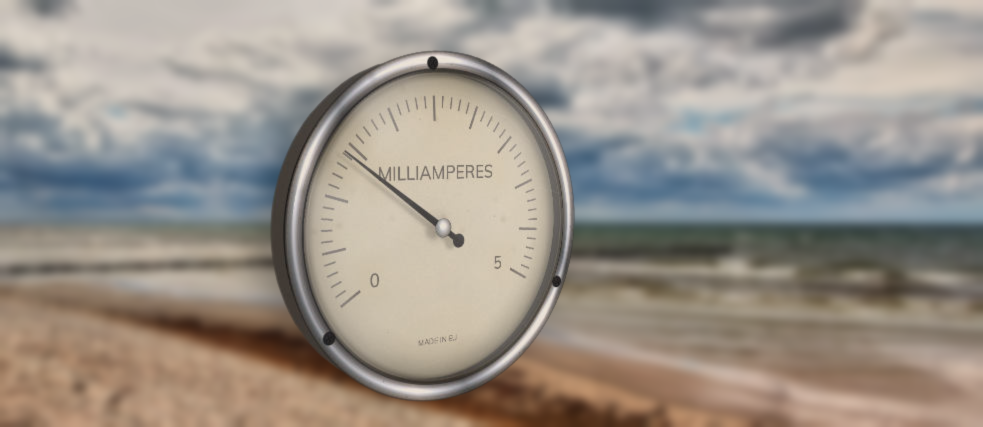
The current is 1.4 mA
